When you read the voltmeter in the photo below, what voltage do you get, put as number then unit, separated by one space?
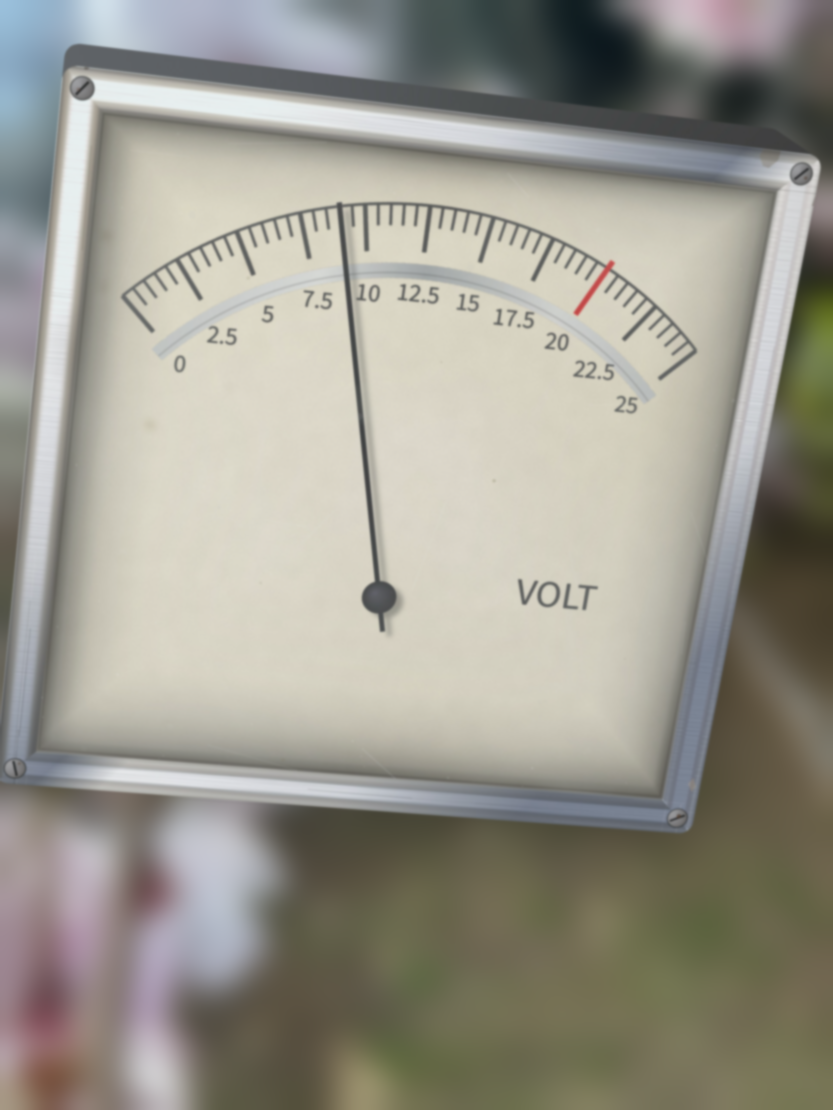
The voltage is 9 V
